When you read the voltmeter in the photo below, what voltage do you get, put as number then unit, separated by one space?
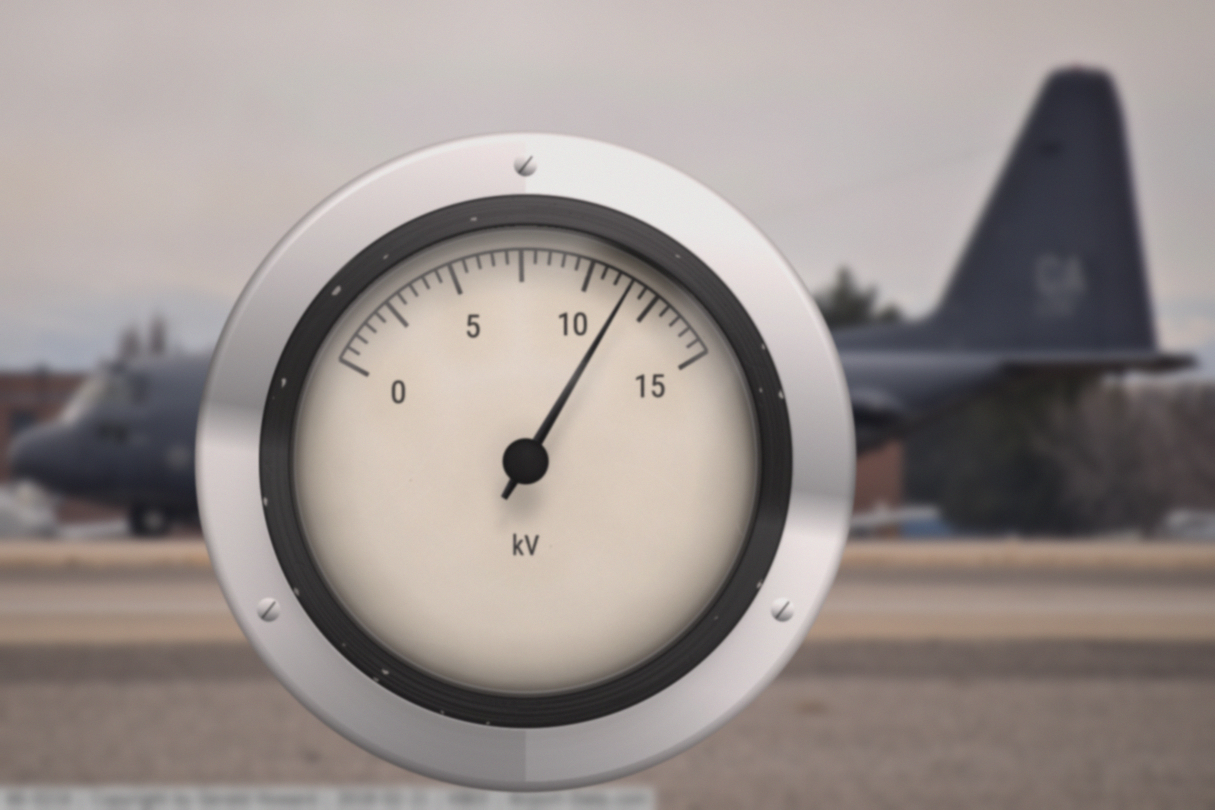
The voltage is 11.5 kV
